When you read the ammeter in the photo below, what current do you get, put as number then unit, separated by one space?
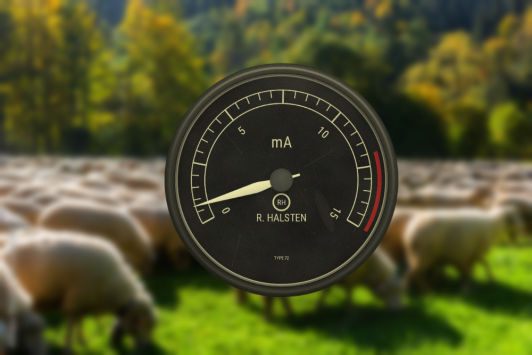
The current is 0.75 mA
